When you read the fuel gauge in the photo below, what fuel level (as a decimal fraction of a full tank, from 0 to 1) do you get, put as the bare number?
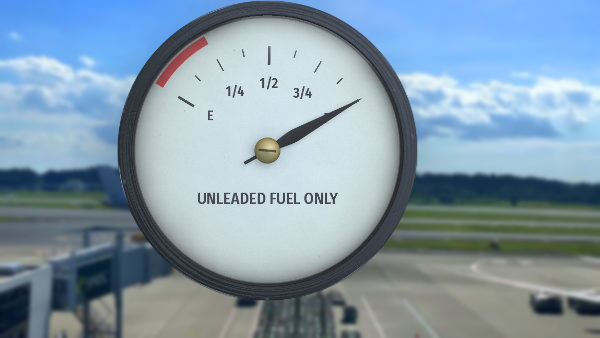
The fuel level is 1
